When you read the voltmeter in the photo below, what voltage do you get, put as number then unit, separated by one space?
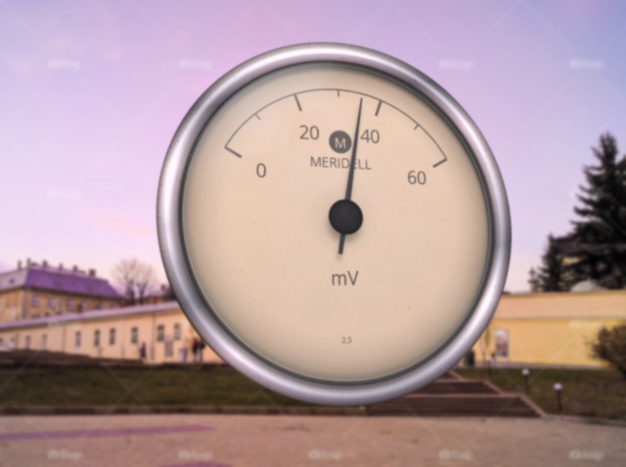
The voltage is 35 mV
